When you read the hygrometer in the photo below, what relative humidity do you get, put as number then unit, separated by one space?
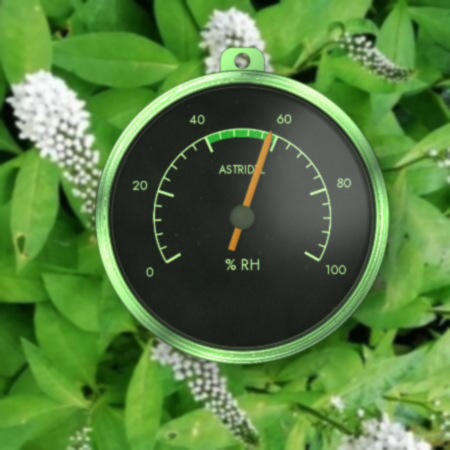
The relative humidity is 58 %
